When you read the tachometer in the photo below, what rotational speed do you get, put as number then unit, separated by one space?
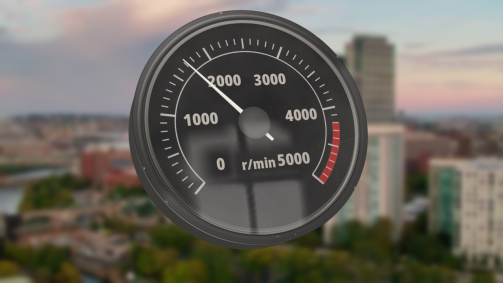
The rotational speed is 1700 rpm
